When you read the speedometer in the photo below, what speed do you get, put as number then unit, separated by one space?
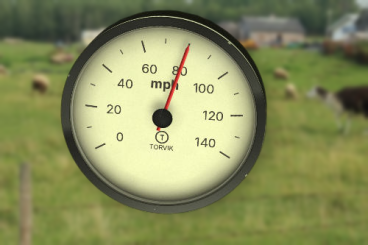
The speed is 80 mph
